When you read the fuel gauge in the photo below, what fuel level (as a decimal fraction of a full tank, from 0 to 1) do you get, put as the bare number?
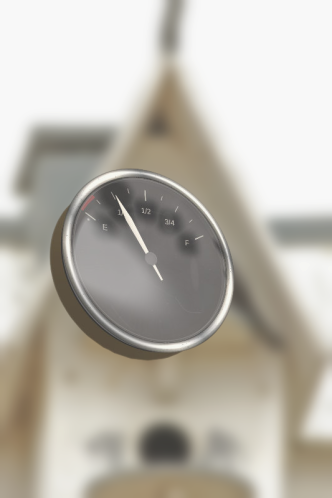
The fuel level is 0.25
